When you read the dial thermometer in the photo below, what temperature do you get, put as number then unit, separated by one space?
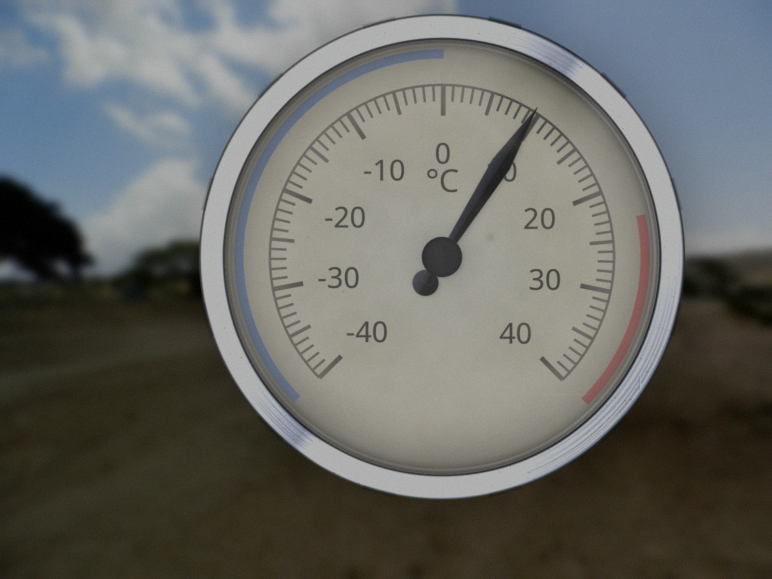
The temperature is 9.5 °C
